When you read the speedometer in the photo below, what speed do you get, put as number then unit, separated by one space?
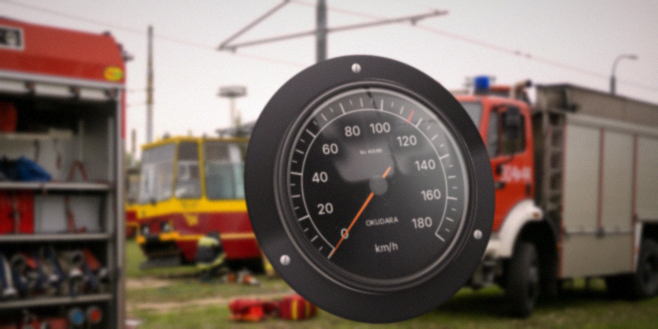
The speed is 0 km/h
